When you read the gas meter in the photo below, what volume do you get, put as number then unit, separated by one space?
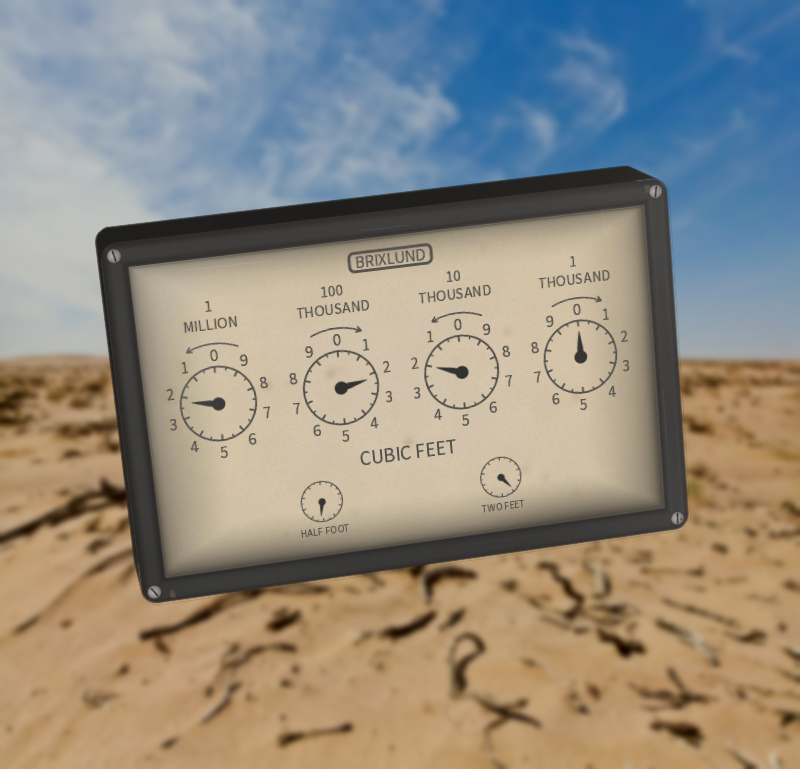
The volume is 222000 ft³
